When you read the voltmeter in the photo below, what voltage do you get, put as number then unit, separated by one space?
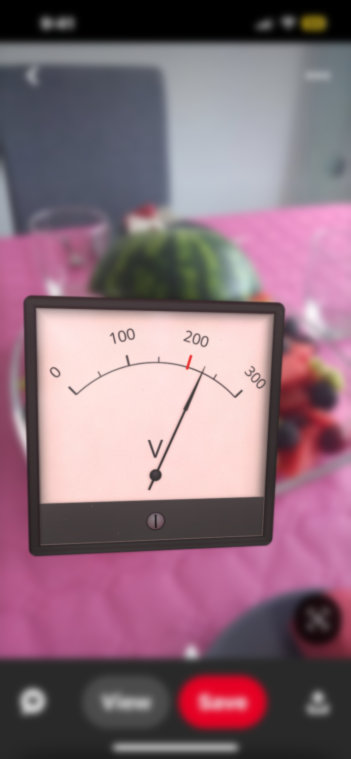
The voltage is 225 V
